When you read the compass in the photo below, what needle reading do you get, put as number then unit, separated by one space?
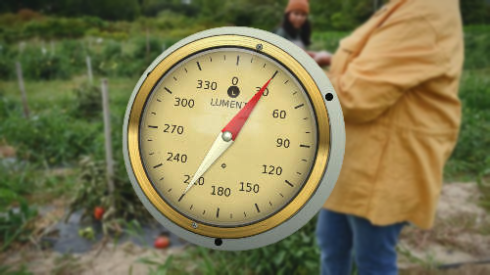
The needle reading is 30 °
